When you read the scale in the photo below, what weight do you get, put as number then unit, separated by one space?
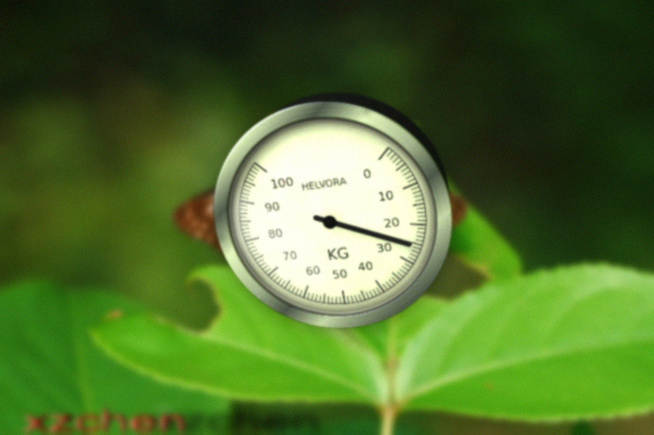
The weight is 25 kg
